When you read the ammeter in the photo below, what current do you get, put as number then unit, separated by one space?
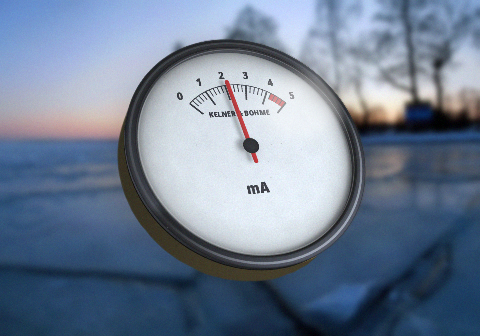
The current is 2 mA
